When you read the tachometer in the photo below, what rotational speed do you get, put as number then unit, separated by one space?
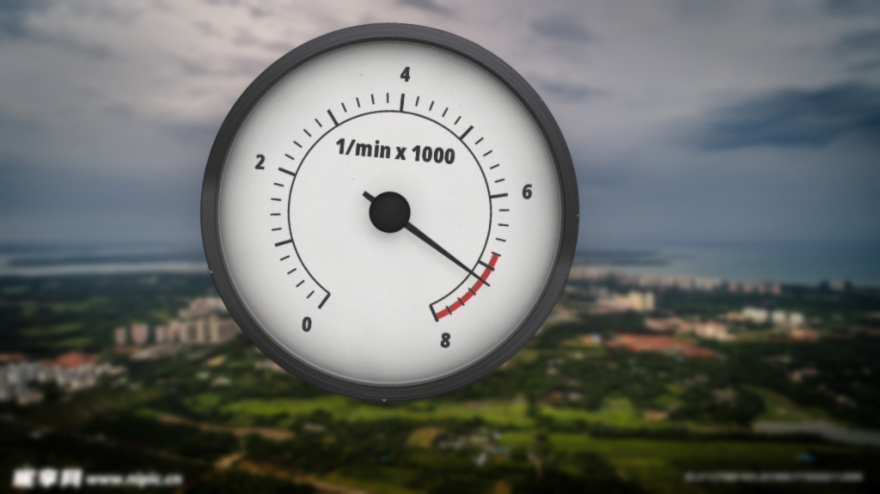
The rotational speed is 7200 rpm
